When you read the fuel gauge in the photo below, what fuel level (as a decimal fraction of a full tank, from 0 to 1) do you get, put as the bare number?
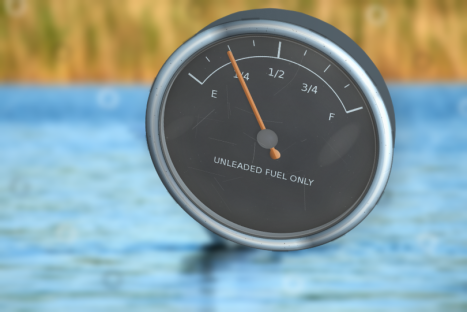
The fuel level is 0.25
